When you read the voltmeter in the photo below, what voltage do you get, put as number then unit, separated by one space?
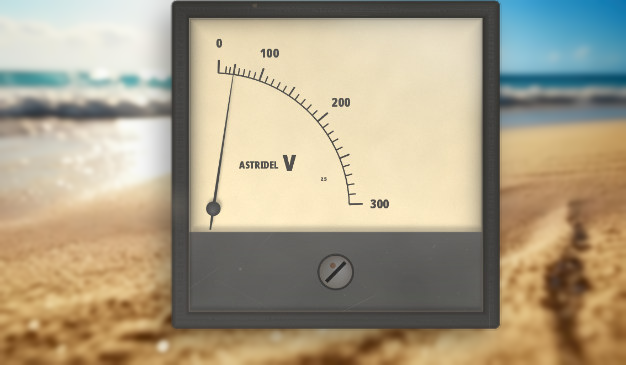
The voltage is 50 V
